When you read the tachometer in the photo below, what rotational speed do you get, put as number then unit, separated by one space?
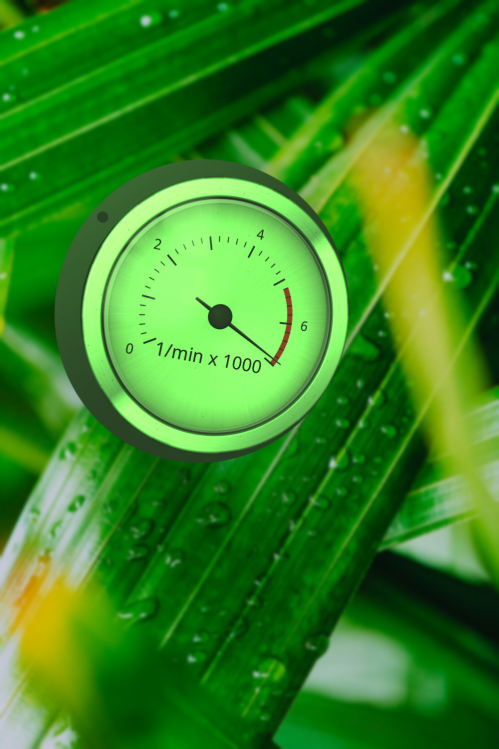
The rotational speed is 6900 rpm
